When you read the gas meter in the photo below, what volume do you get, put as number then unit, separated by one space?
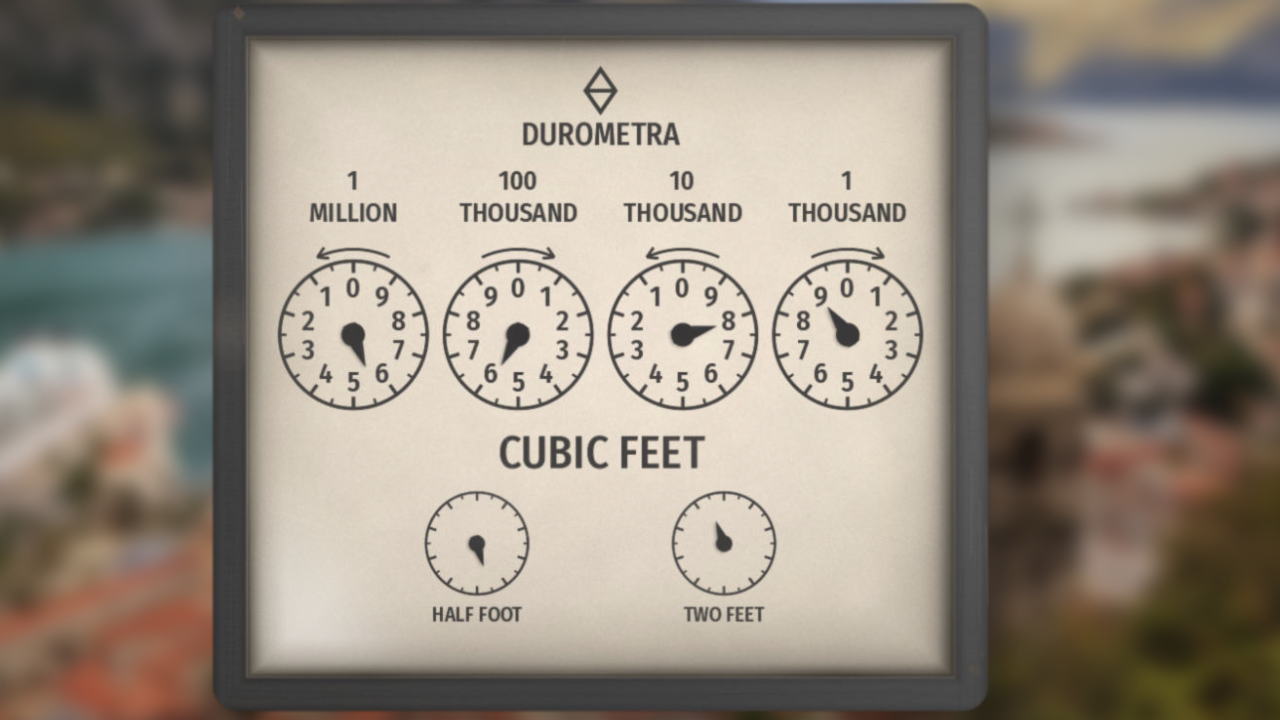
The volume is 557900 ft³
